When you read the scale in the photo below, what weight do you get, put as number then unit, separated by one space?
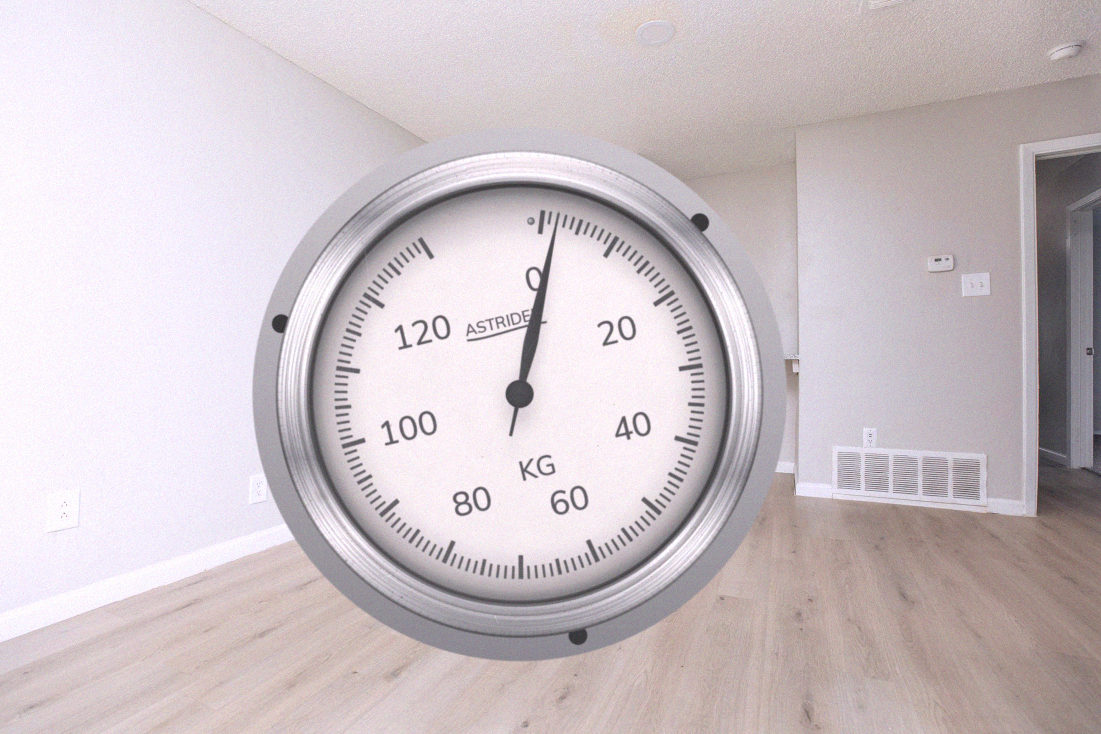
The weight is 2 kg
